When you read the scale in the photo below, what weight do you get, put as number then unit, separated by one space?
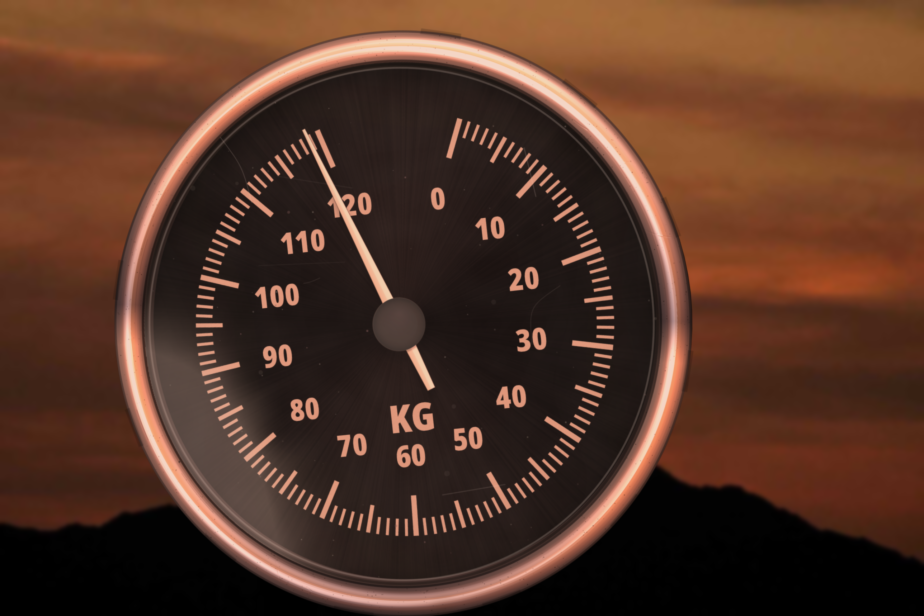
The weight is 119 kg
